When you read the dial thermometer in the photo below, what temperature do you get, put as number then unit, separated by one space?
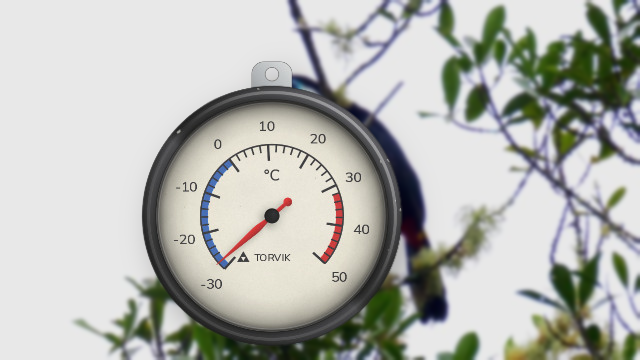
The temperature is -28 °C
